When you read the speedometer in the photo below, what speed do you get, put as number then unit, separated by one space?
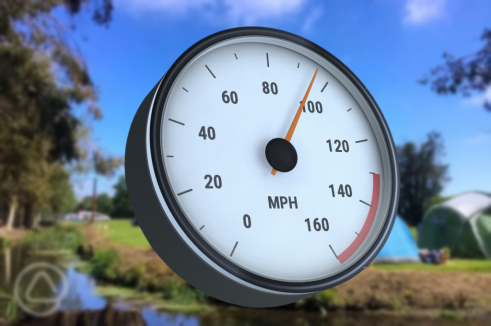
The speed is 95 mph
